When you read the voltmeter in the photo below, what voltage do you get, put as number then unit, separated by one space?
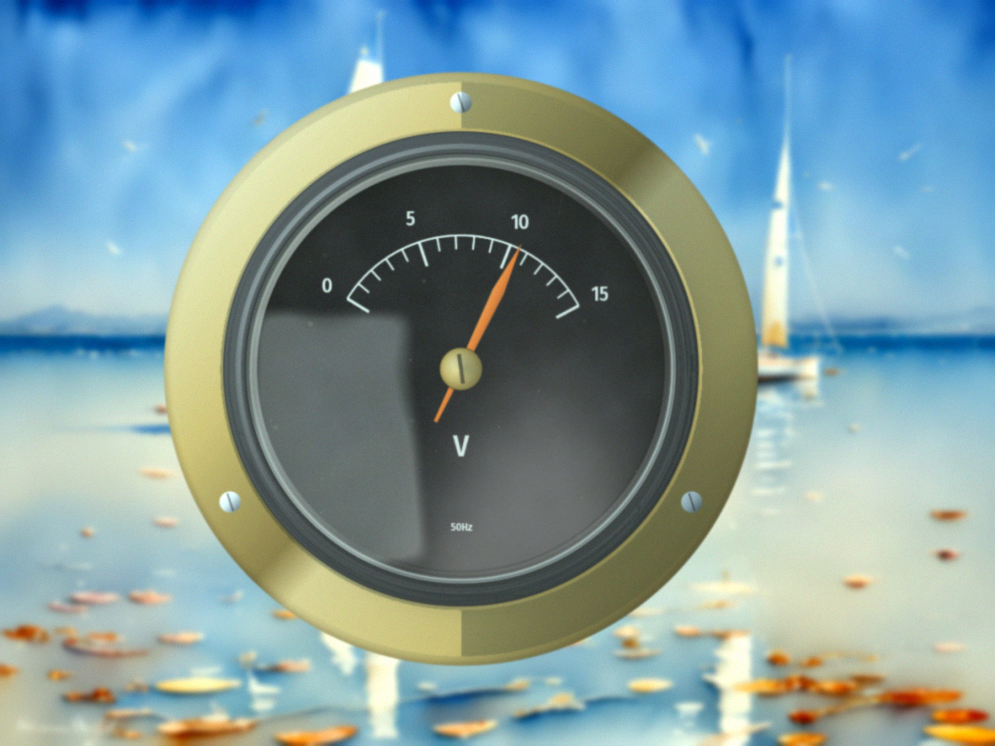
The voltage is 10.5 V
